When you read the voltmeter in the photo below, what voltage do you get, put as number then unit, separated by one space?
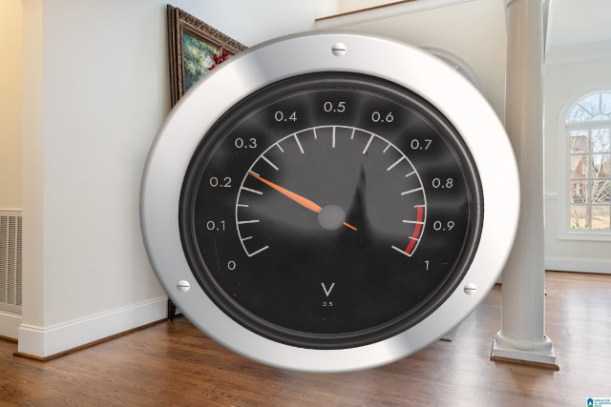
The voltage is 0.25 V
